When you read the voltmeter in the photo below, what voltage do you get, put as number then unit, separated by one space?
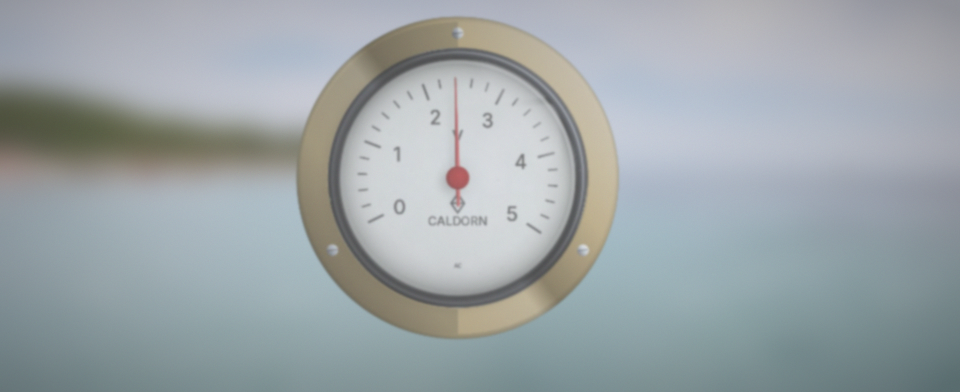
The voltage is 2.4 V
